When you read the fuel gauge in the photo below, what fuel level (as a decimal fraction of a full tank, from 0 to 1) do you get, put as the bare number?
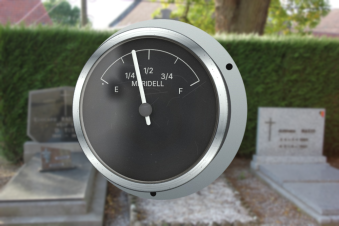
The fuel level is 0.375
